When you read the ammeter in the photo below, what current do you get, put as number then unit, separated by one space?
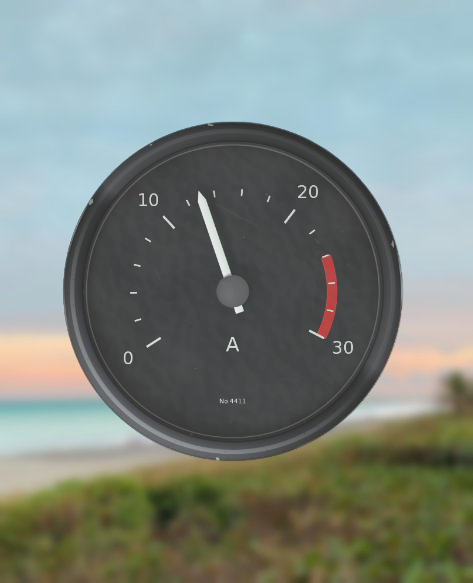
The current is 13 A
